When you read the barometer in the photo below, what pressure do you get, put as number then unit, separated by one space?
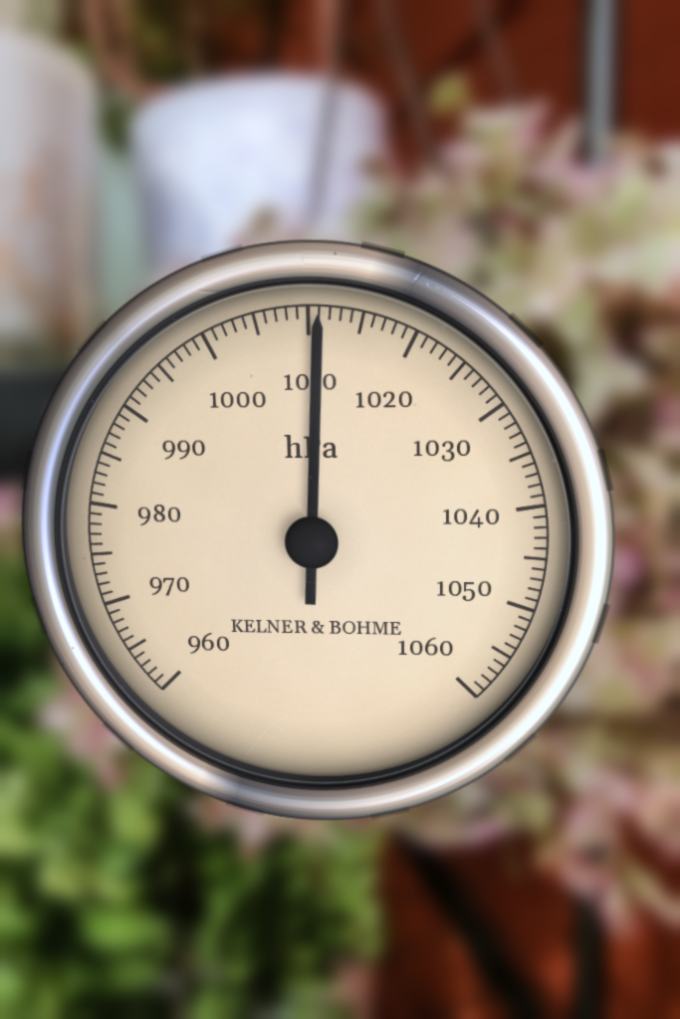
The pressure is 1011 hPa
